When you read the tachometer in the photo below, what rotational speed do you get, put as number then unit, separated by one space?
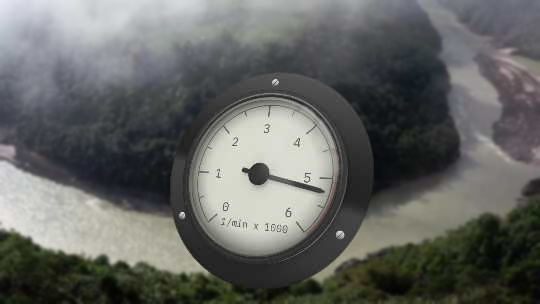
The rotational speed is 5250 rpm
